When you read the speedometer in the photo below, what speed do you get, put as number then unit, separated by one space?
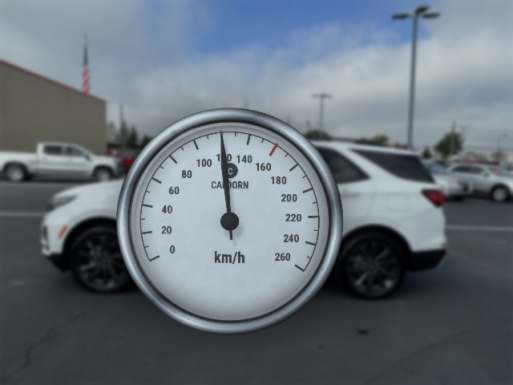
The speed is 120 km/h
